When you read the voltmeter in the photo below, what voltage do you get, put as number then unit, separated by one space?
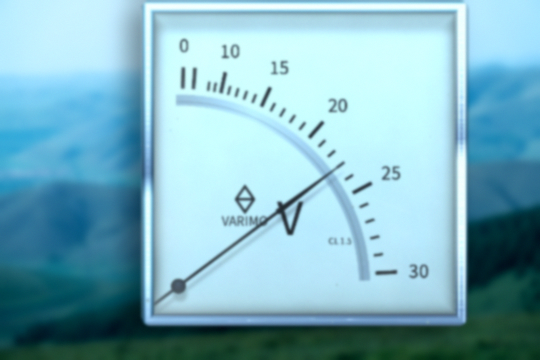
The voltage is 23 V
